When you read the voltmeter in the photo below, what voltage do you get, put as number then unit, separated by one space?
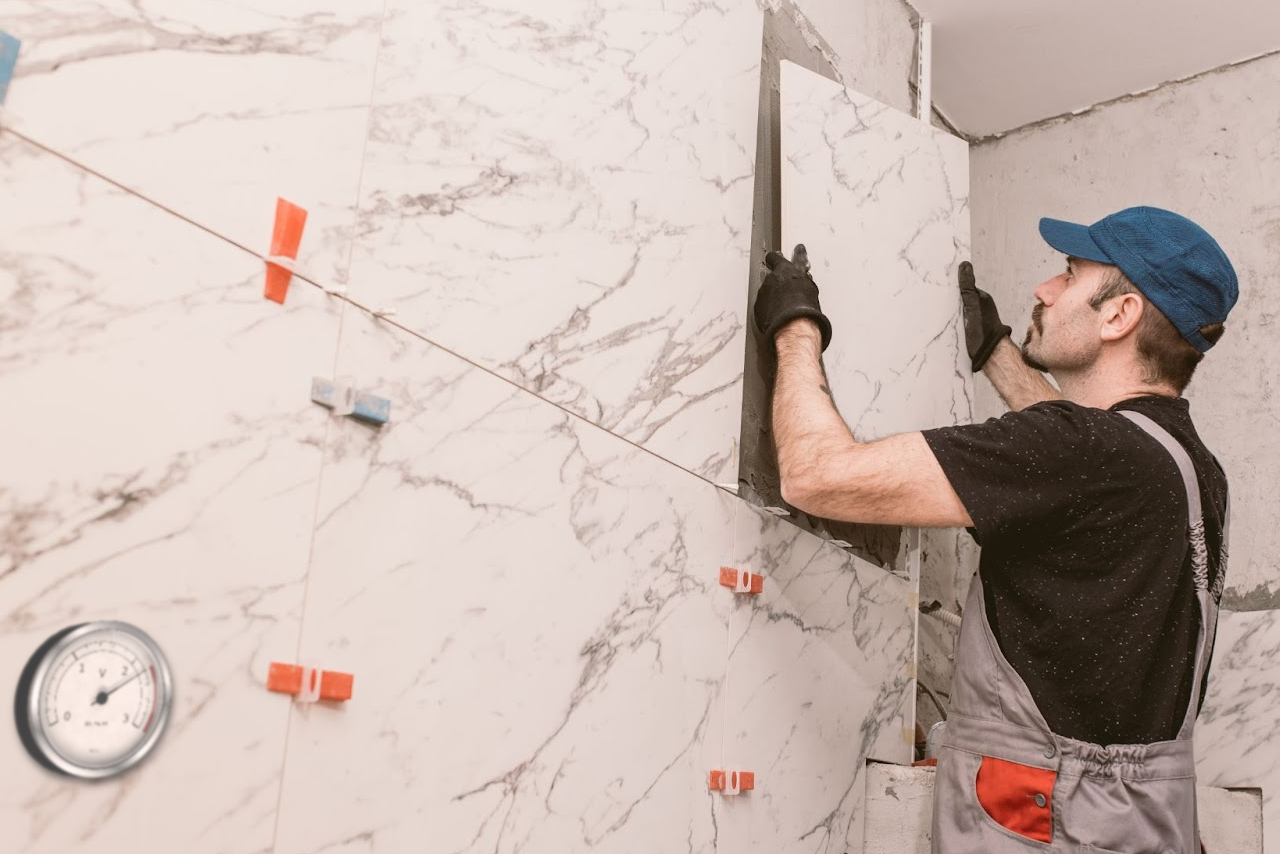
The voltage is 2.2 V
